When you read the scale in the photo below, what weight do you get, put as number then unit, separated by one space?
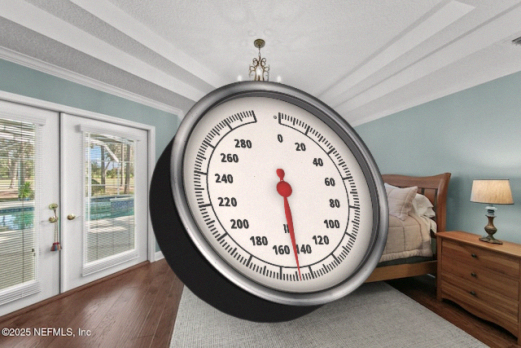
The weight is 150 lb
